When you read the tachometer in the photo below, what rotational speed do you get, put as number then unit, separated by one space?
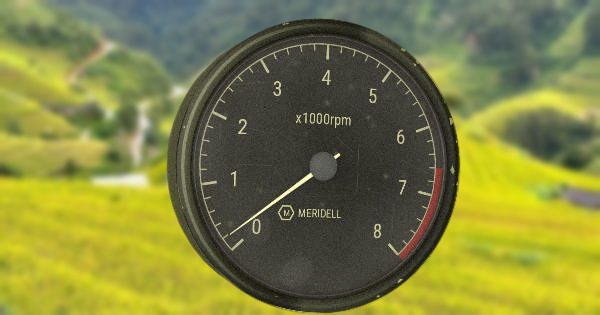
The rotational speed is 200 rpm
